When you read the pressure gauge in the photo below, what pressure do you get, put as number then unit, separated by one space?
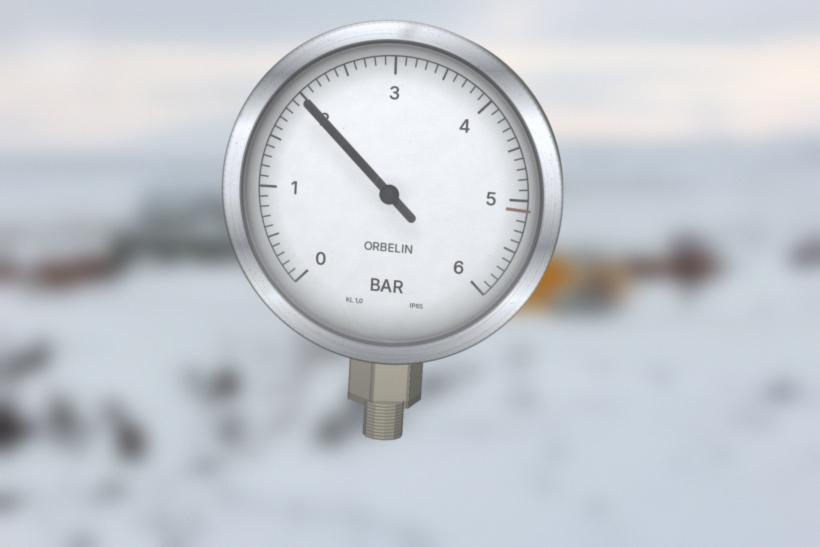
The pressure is 2 bar
